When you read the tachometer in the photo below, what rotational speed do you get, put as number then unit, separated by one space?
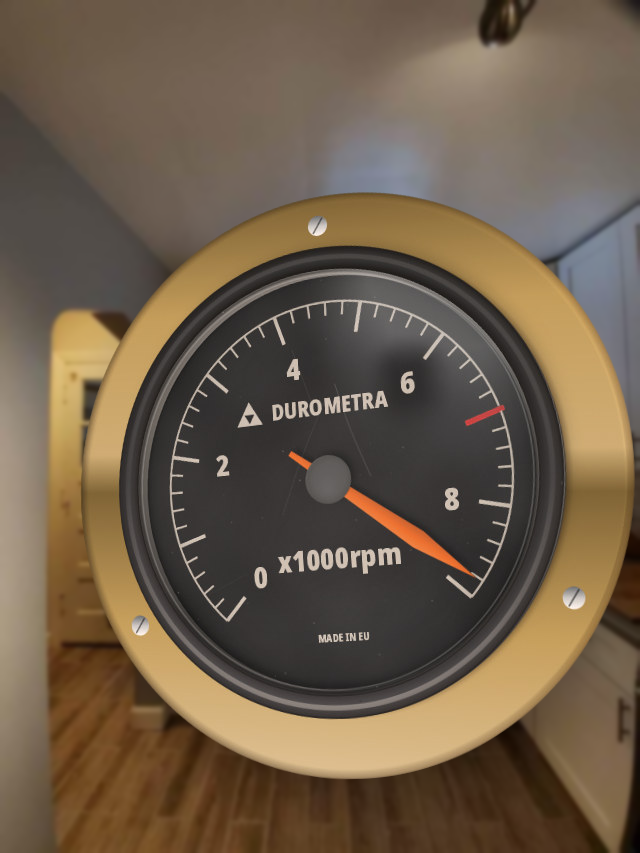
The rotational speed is 8800 rpm
